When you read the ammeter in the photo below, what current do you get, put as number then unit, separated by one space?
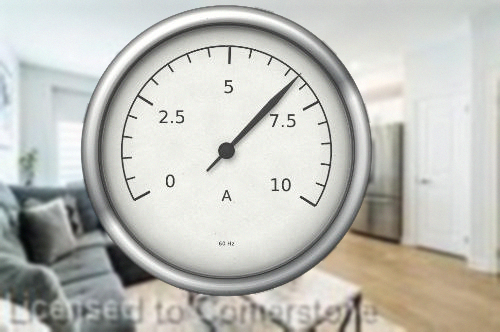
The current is 6.75 A
